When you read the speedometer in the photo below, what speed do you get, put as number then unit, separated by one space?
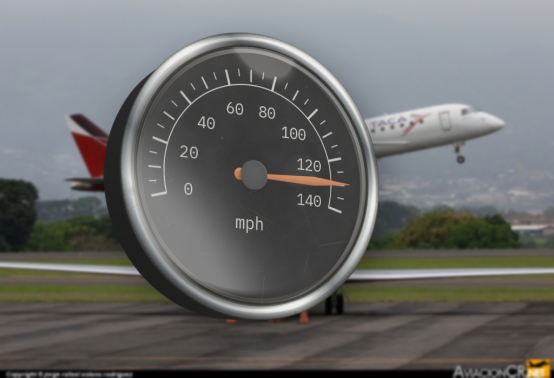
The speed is 130 mph
